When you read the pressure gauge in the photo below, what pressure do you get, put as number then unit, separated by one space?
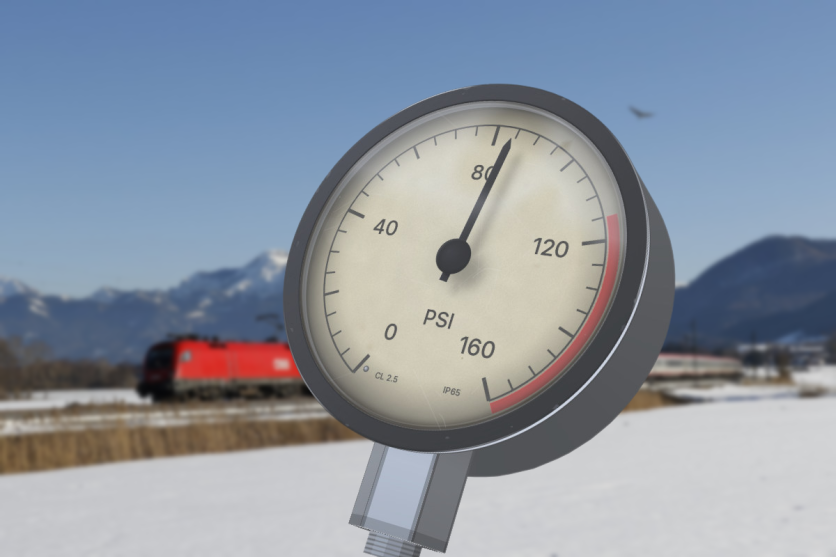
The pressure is 85 psi
